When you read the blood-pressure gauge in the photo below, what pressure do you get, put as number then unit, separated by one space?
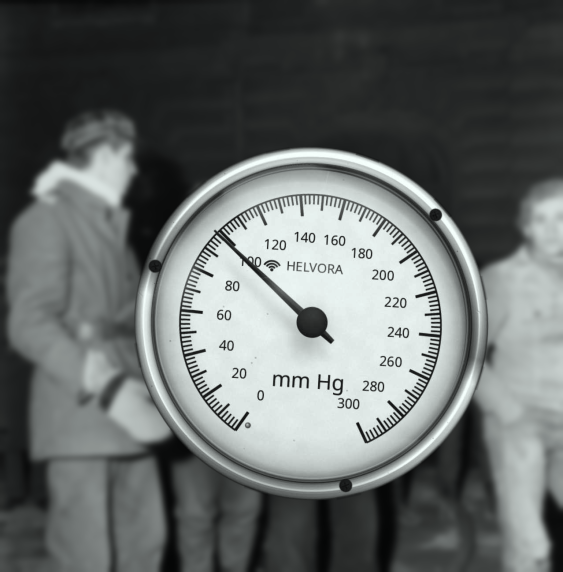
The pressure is 98 mmHg
